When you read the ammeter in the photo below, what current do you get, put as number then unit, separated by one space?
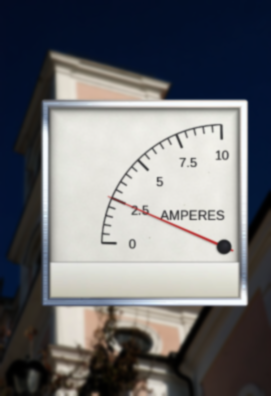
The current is 2.5 A
